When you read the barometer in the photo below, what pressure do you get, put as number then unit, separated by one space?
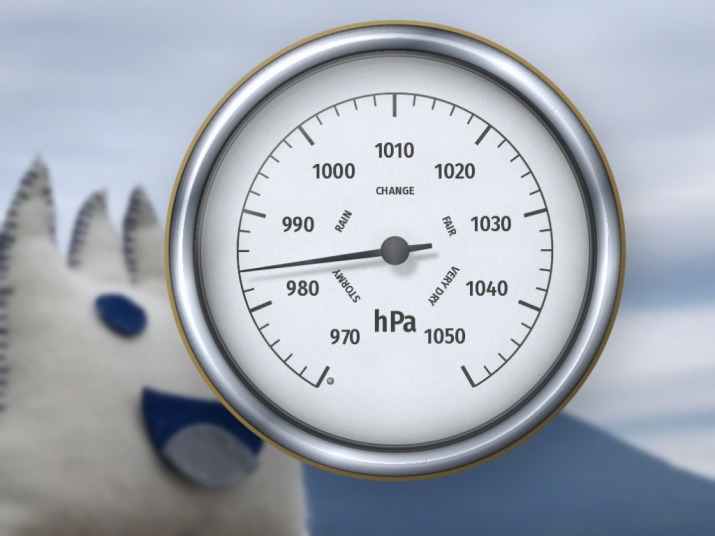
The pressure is 984 hPa
